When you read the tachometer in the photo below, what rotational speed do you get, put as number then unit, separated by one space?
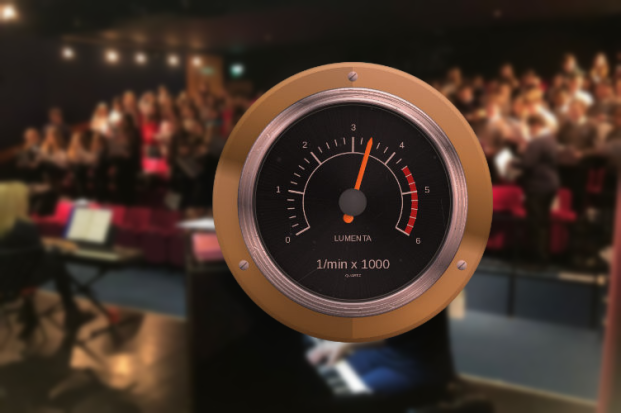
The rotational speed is 3400 rpm
